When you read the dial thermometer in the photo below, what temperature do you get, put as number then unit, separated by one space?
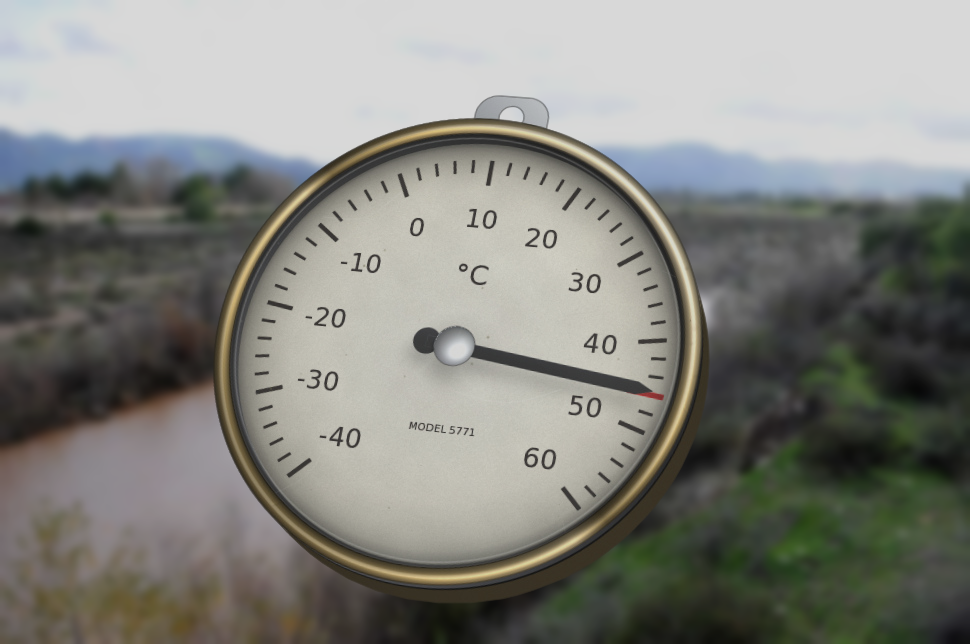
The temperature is 46 °C
